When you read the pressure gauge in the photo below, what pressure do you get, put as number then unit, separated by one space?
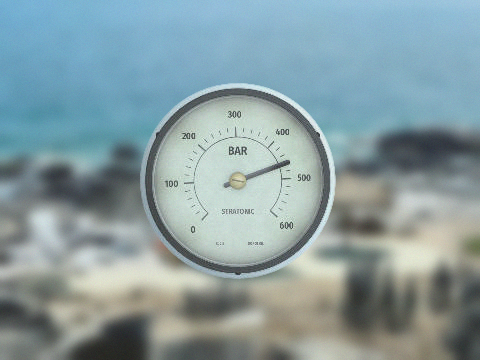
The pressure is 460 bar
